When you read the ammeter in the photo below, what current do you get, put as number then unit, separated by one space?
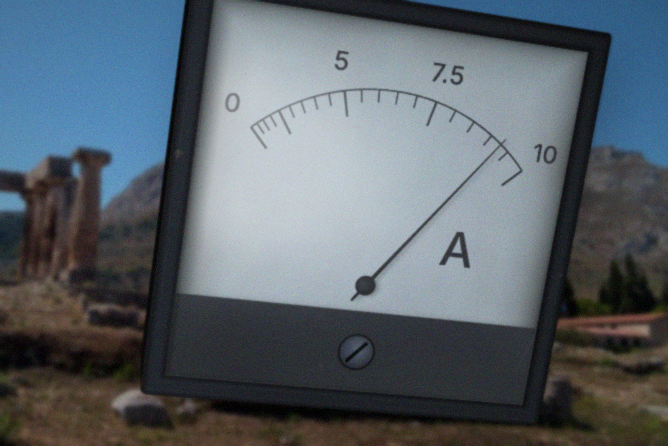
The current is 9.25 A
